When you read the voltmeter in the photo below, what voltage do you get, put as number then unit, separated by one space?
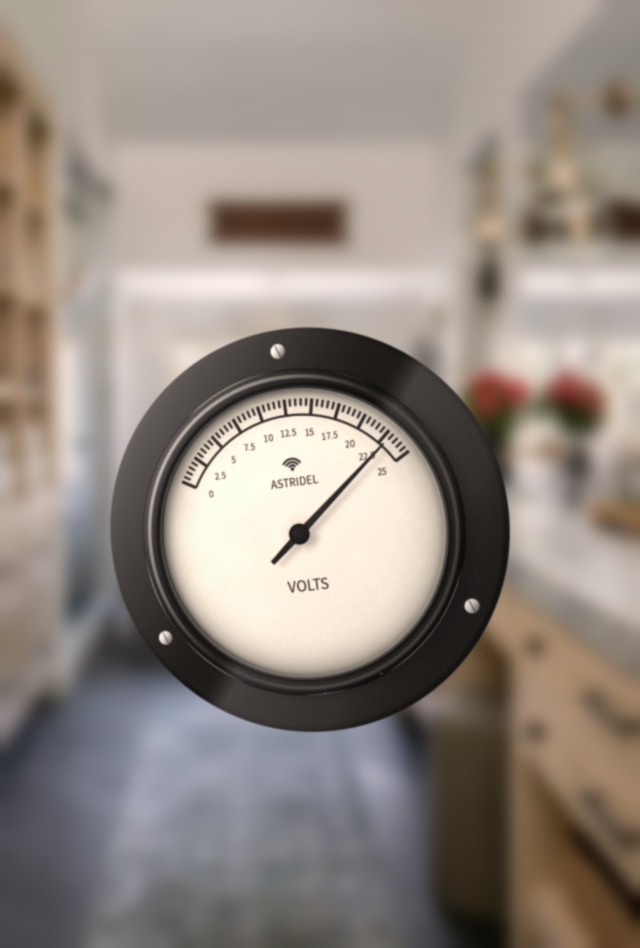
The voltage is 23 V
